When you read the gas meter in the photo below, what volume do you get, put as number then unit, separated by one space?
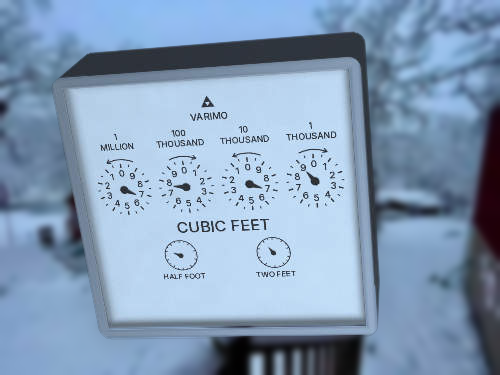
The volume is 676900 ft³
